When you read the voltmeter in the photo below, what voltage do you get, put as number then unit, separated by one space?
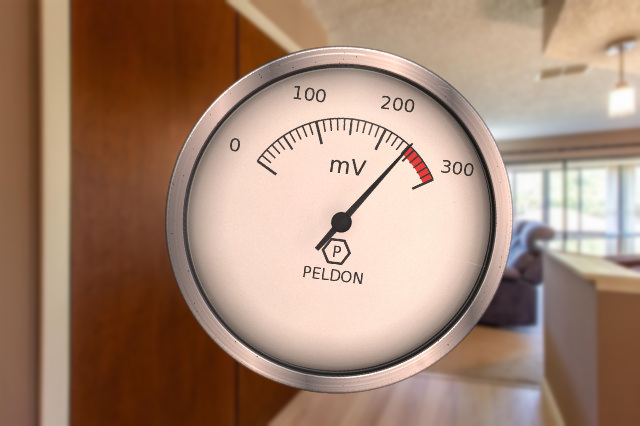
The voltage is 240 mV
